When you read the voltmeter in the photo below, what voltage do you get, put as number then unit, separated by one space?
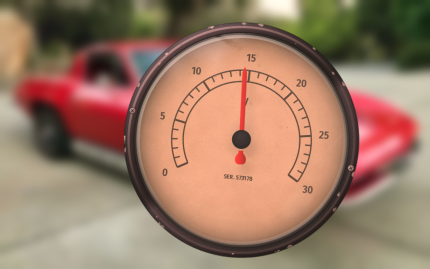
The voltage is 14.5 V
